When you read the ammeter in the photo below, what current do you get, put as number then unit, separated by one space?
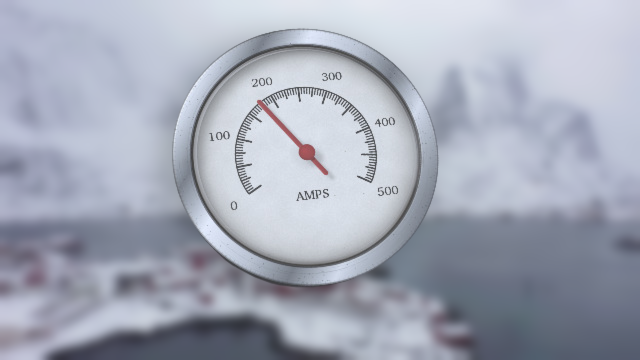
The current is 175 A
